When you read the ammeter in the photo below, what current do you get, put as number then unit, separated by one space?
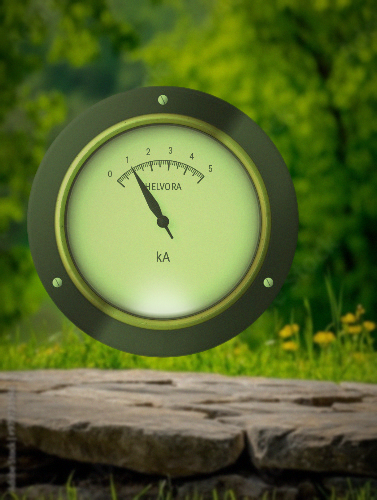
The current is 1 kA
